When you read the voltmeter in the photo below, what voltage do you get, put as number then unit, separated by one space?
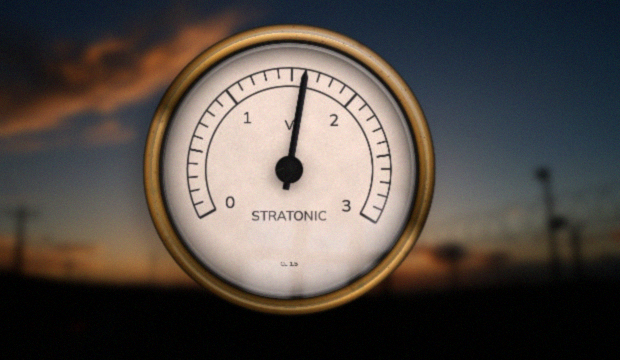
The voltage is 1.6 V
